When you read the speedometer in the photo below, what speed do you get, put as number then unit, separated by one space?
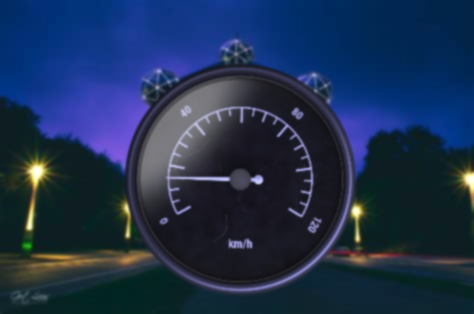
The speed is 15 km/h
